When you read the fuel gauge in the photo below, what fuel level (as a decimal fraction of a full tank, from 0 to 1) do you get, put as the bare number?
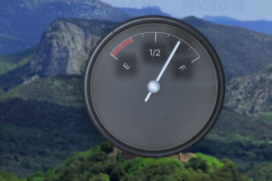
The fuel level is 0.75
